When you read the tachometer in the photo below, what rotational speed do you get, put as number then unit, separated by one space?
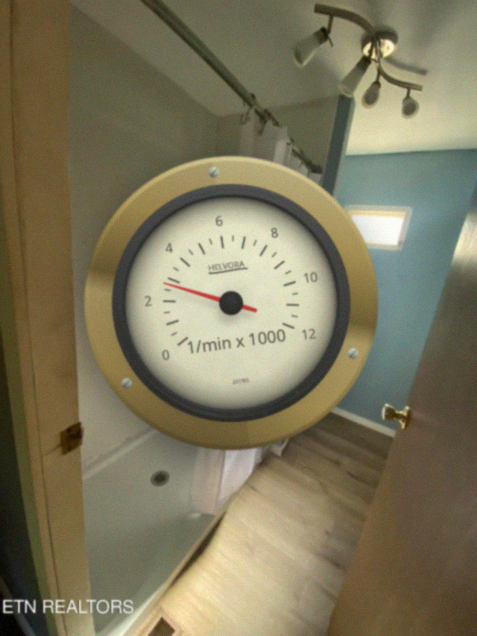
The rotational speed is 2750 rpm
